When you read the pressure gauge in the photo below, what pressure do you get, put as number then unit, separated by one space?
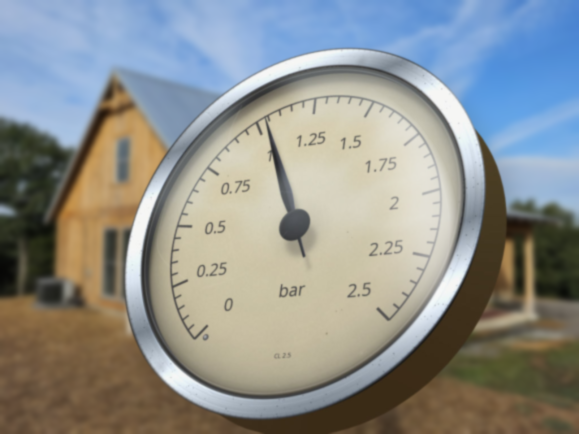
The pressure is 1.05 bar
